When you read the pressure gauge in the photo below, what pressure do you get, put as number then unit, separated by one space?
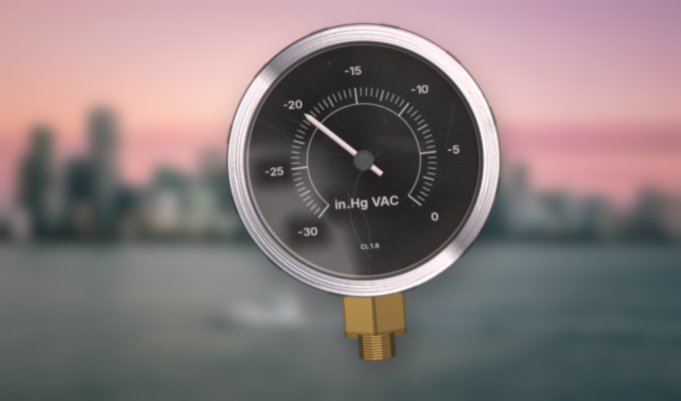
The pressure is -20 inHg
